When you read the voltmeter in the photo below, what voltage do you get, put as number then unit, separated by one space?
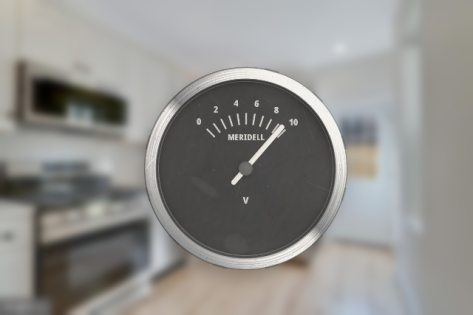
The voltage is 9.5 V
